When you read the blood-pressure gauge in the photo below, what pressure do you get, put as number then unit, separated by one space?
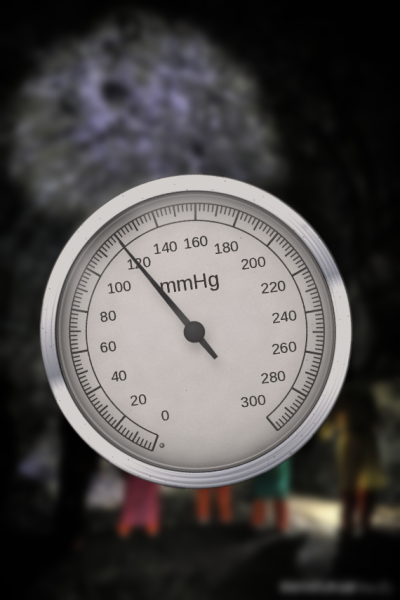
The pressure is 120 mmHg
